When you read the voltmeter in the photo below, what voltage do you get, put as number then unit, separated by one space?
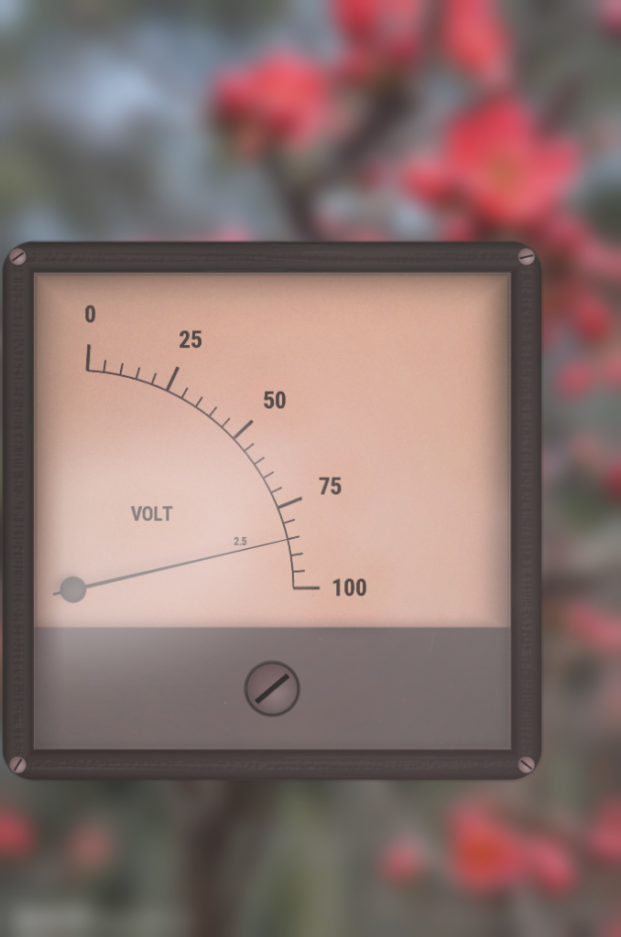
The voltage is 85 V
